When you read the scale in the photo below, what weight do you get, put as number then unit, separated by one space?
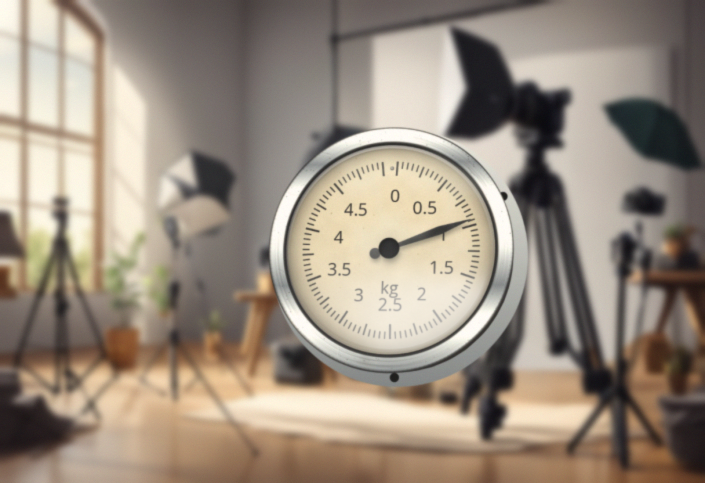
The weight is 0.95 kg
